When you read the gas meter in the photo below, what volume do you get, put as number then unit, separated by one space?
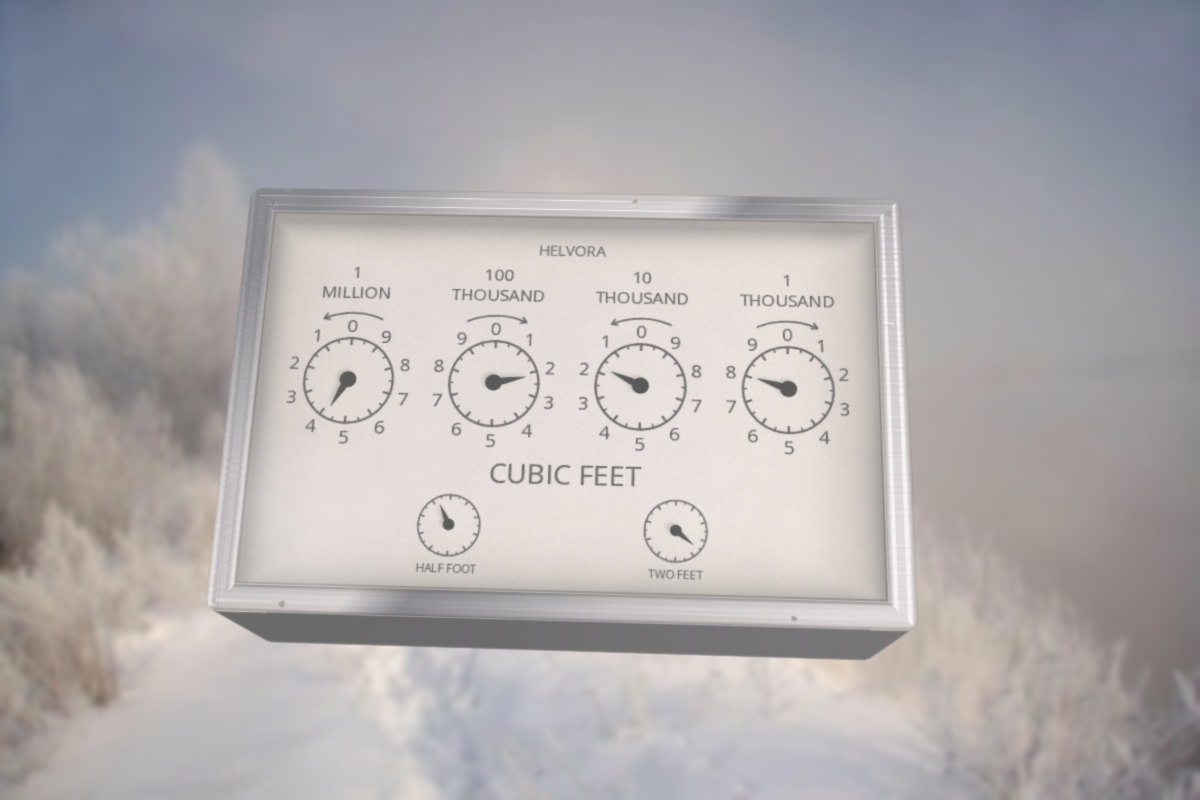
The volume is 421800 ft³
